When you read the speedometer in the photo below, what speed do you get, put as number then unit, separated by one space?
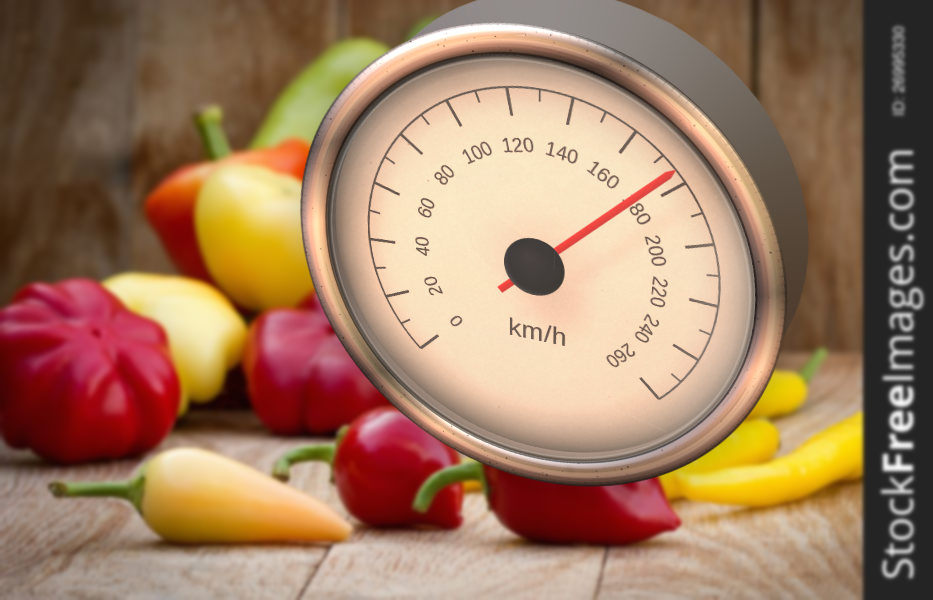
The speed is 175 km/h
